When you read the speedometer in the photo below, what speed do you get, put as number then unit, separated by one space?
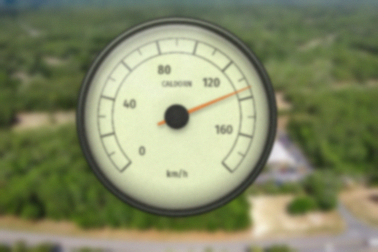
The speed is 135 km/h
